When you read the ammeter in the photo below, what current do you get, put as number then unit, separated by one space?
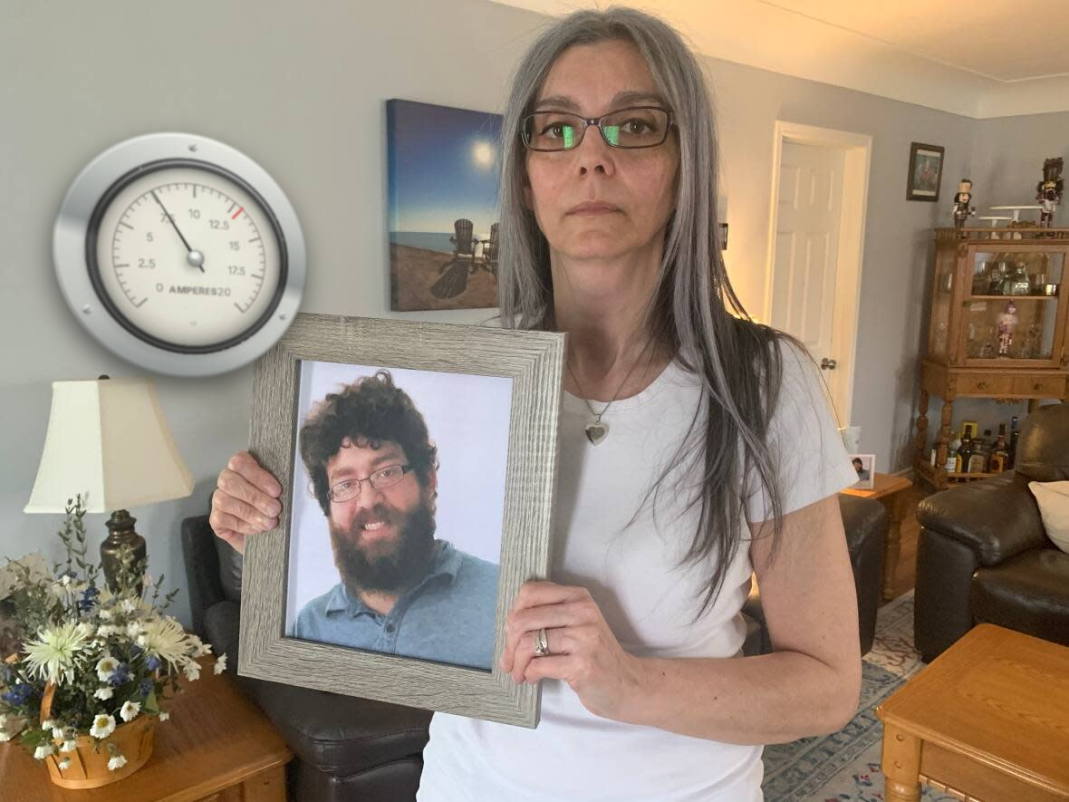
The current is 7.5 A
